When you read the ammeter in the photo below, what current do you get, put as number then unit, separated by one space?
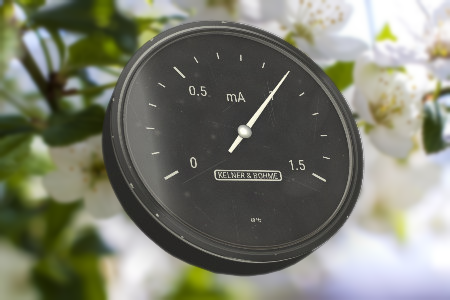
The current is 1 mA
